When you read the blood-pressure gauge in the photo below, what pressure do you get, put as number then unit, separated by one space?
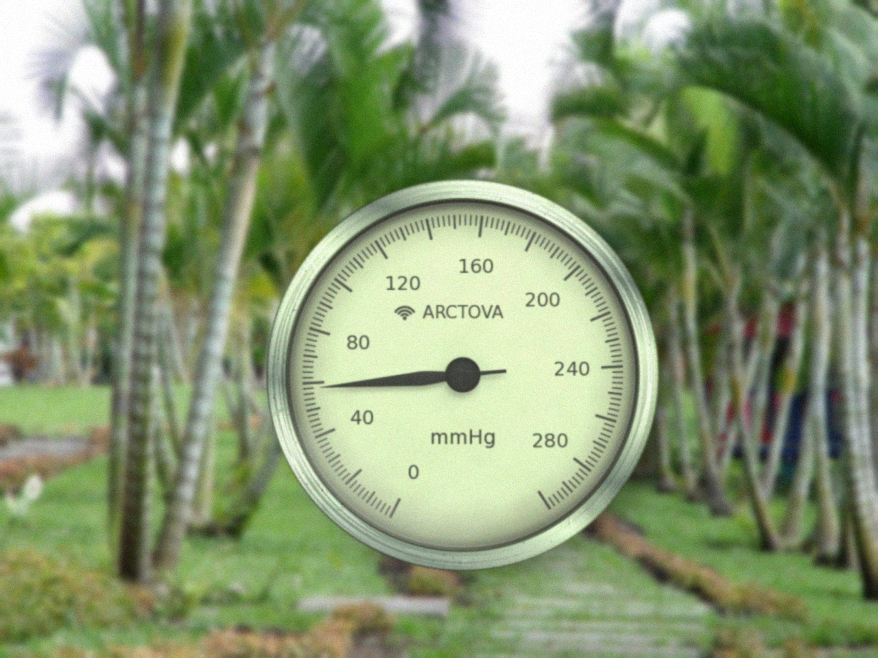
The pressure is 58 mmHg
